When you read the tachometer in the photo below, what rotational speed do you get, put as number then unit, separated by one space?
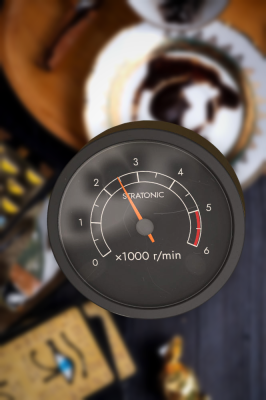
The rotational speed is 2500 rpm
